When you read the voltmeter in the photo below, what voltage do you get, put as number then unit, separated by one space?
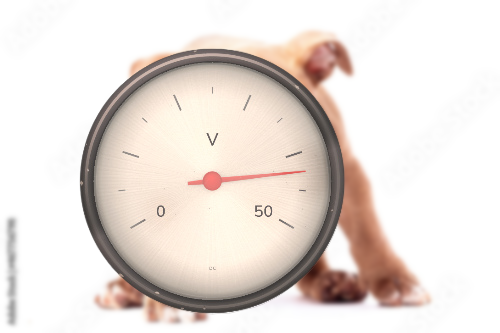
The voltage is 42.5 V
